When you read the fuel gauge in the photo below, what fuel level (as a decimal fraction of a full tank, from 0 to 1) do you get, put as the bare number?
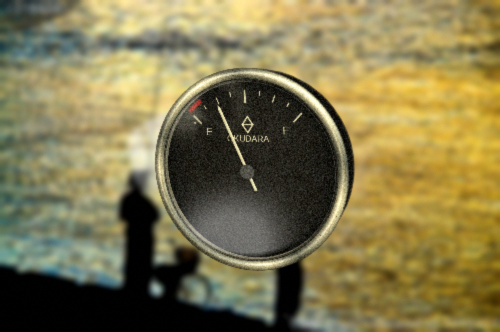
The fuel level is 0.25
